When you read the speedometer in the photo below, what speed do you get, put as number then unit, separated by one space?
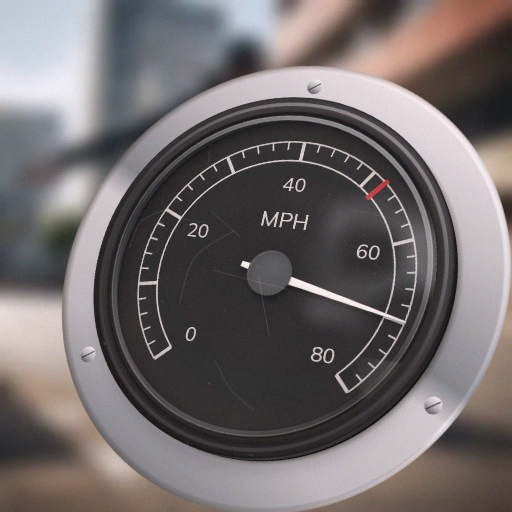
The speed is 70 mph
